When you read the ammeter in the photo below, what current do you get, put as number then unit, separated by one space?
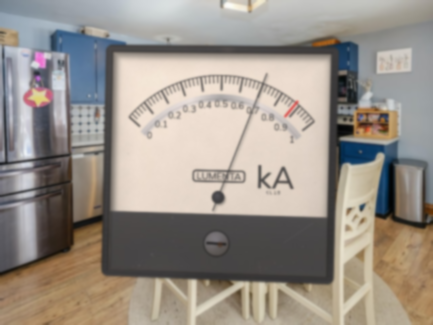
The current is 0.7 kA
